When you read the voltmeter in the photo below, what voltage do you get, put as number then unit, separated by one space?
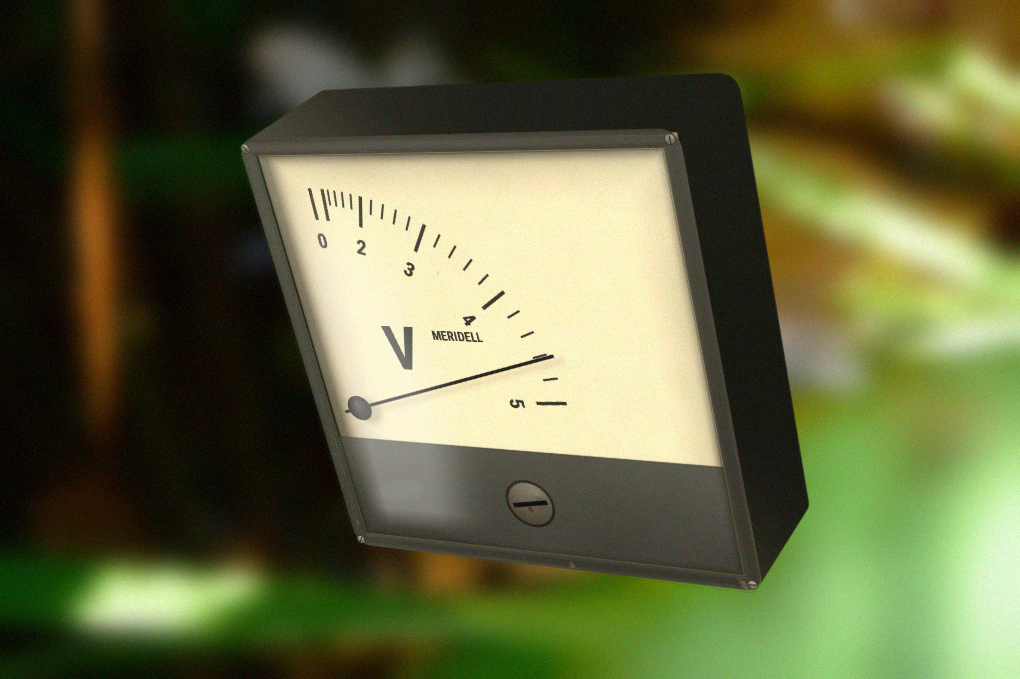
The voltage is 4.6 V
